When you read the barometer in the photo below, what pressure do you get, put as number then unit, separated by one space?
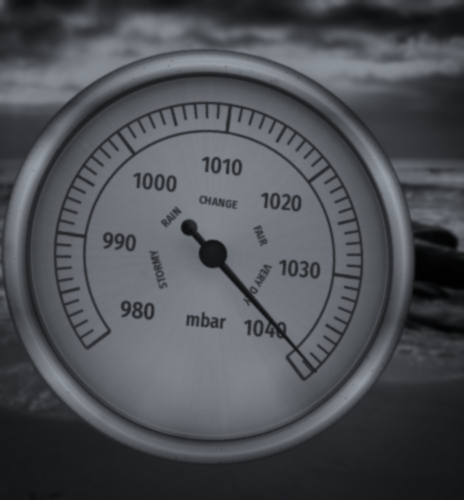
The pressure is 1039 mbar
